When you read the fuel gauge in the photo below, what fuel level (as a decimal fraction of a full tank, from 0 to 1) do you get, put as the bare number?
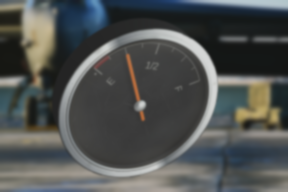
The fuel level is 0.25
